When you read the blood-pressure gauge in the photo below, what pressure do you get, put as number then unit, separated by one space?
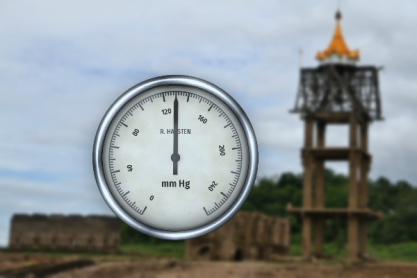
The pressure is 130 mmHg
